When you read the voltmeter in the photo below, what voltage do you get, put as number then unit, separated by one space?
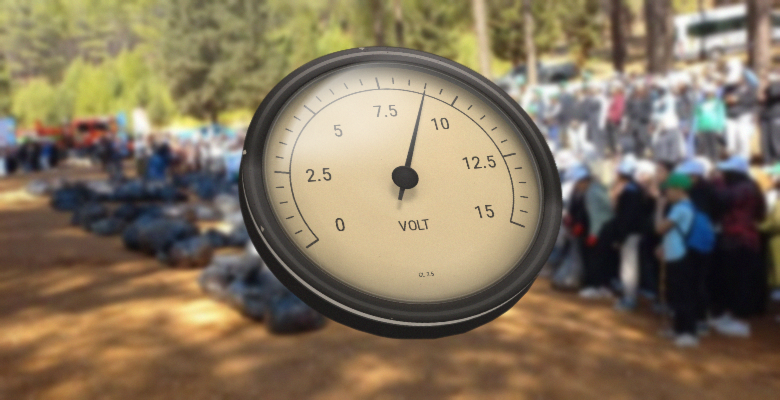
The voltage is 9 V
